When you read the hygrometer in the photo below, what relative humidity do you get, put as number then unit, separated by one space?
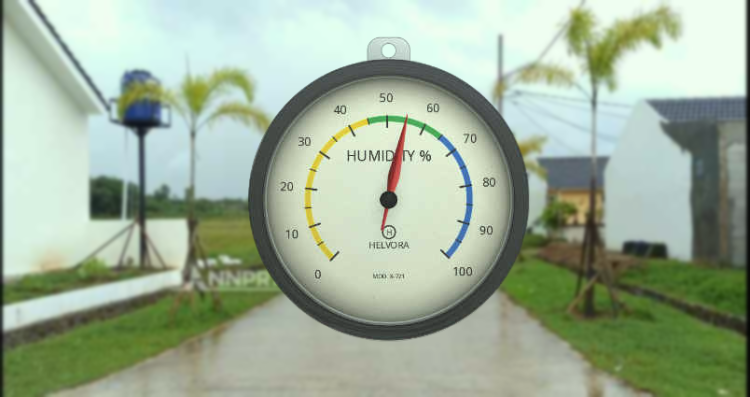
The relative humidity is 55 %
